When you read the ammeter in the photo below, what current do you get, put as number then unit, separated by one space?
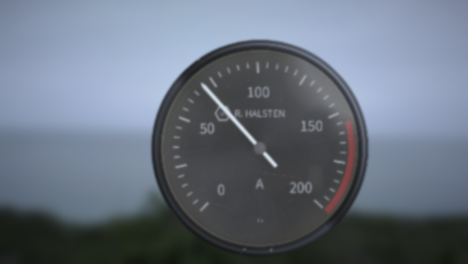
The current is 70 A
